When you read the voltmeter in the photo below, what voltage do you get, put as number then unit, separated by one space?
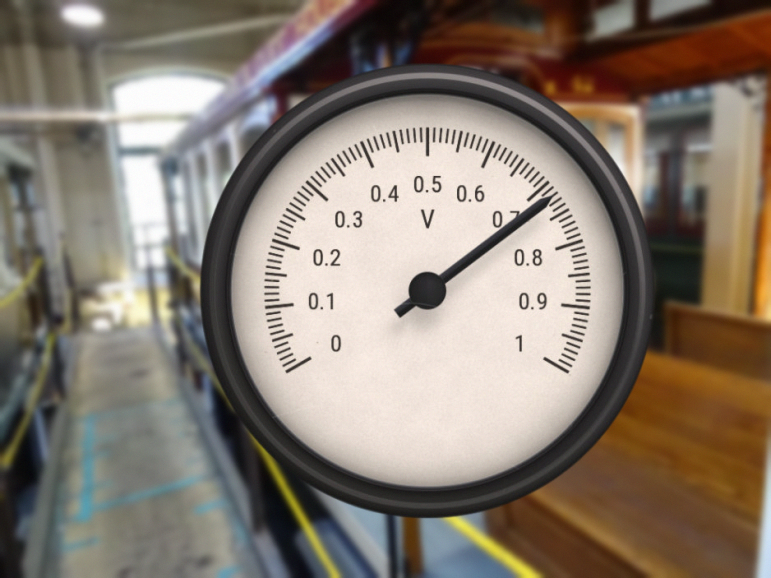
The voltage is 0.72 V
